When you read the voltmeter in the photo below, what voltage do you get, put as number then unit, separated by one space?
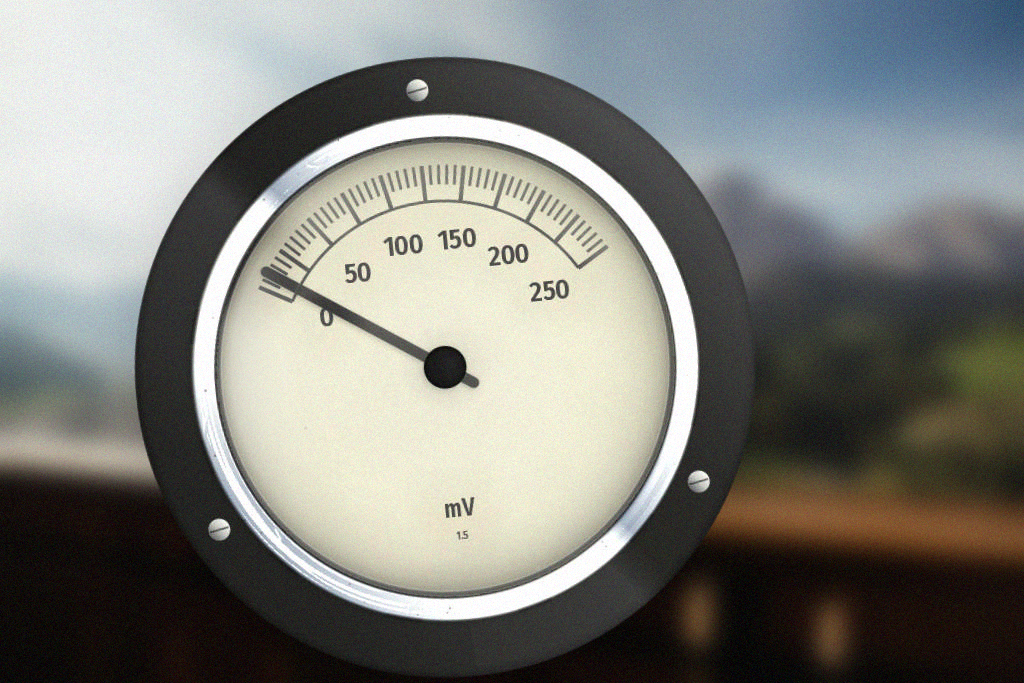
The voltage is 10 mV
